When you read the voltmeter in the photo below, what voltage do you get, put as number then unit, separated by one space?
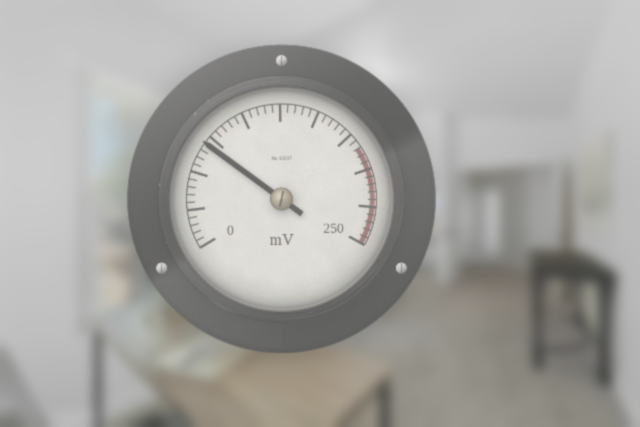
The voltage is 70 mV
